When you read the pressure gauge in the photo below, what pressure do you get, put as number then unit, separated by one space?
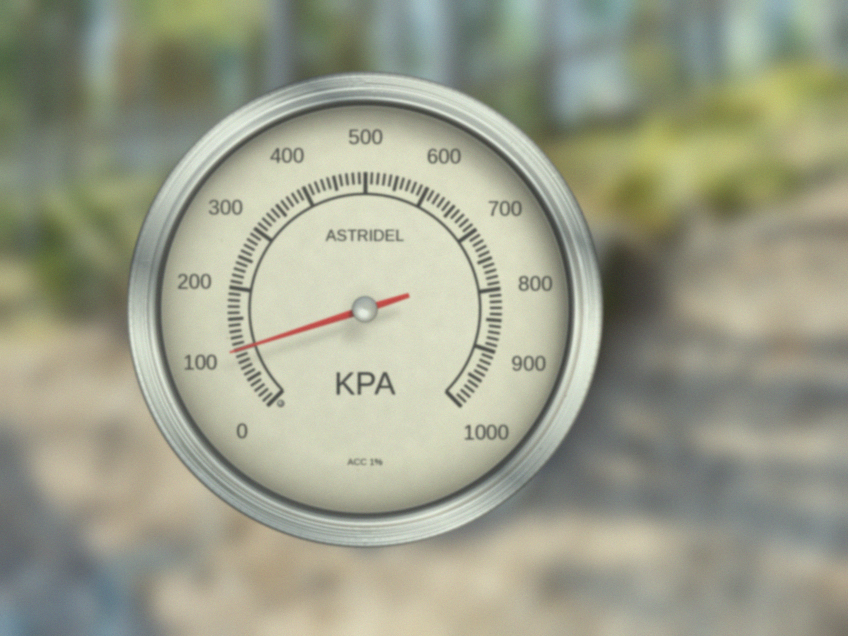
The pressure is 100 kPa
